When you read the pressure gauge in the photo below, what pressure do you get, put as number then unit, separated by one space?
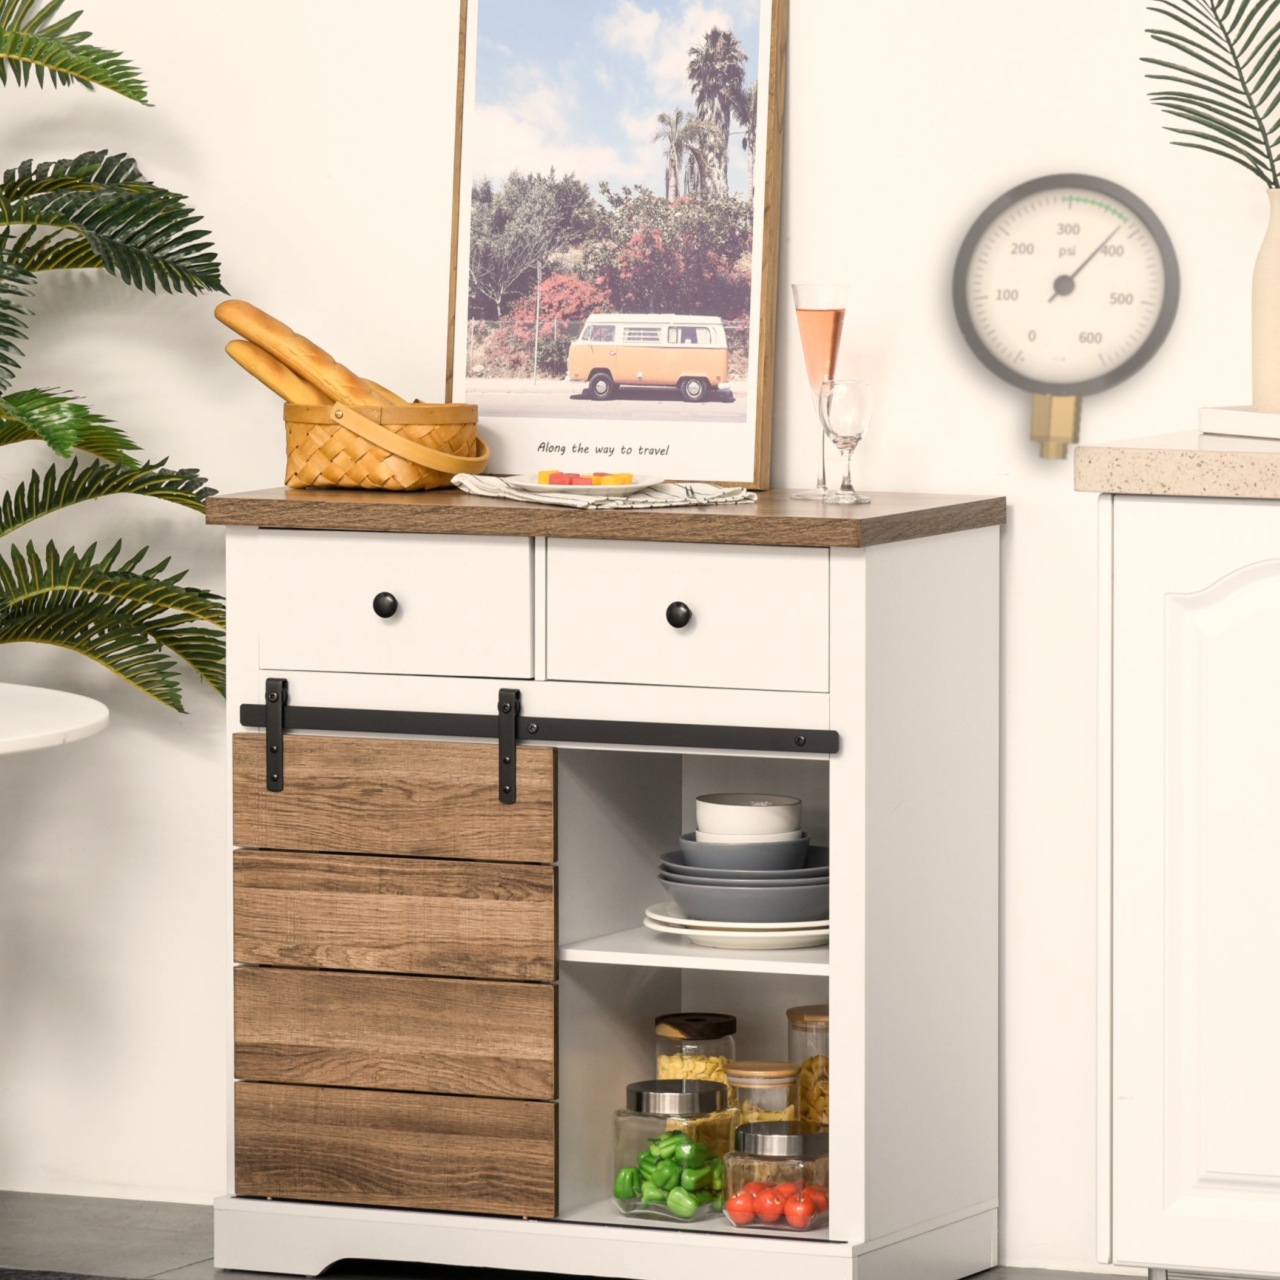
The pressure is 380 psi
